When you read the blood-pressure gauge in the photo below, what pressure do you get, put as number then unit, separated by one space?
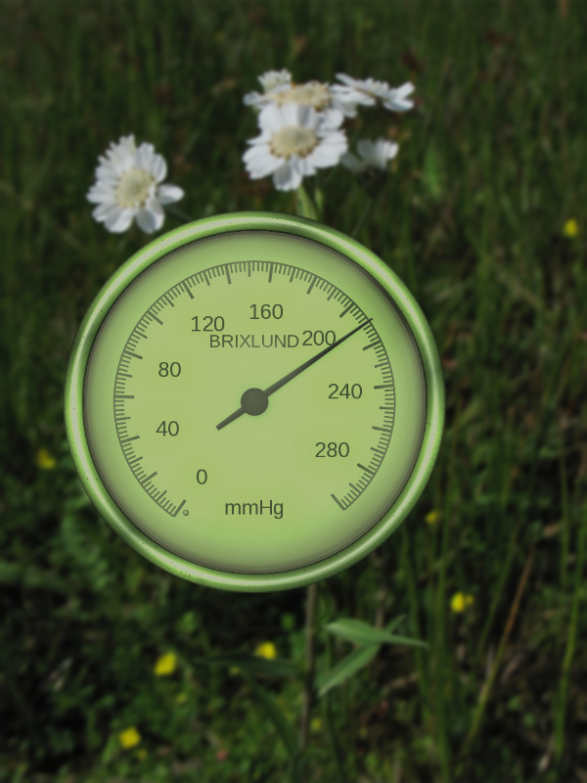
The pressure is 210 mmHg
